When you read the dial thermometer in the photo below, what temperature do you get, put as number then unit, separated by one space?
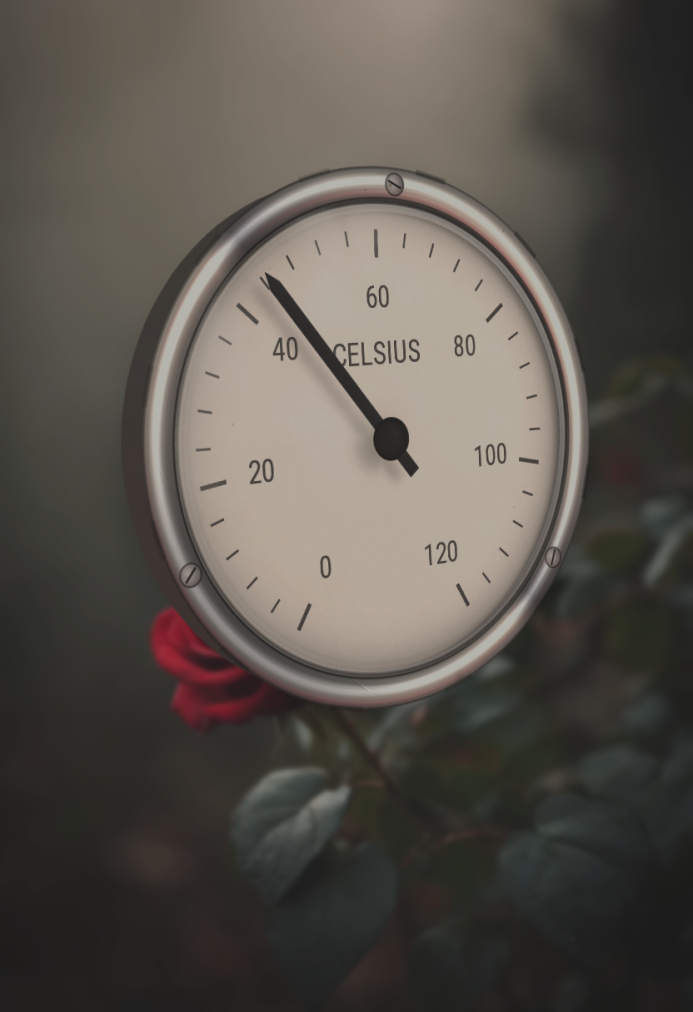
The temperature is 44 °C
